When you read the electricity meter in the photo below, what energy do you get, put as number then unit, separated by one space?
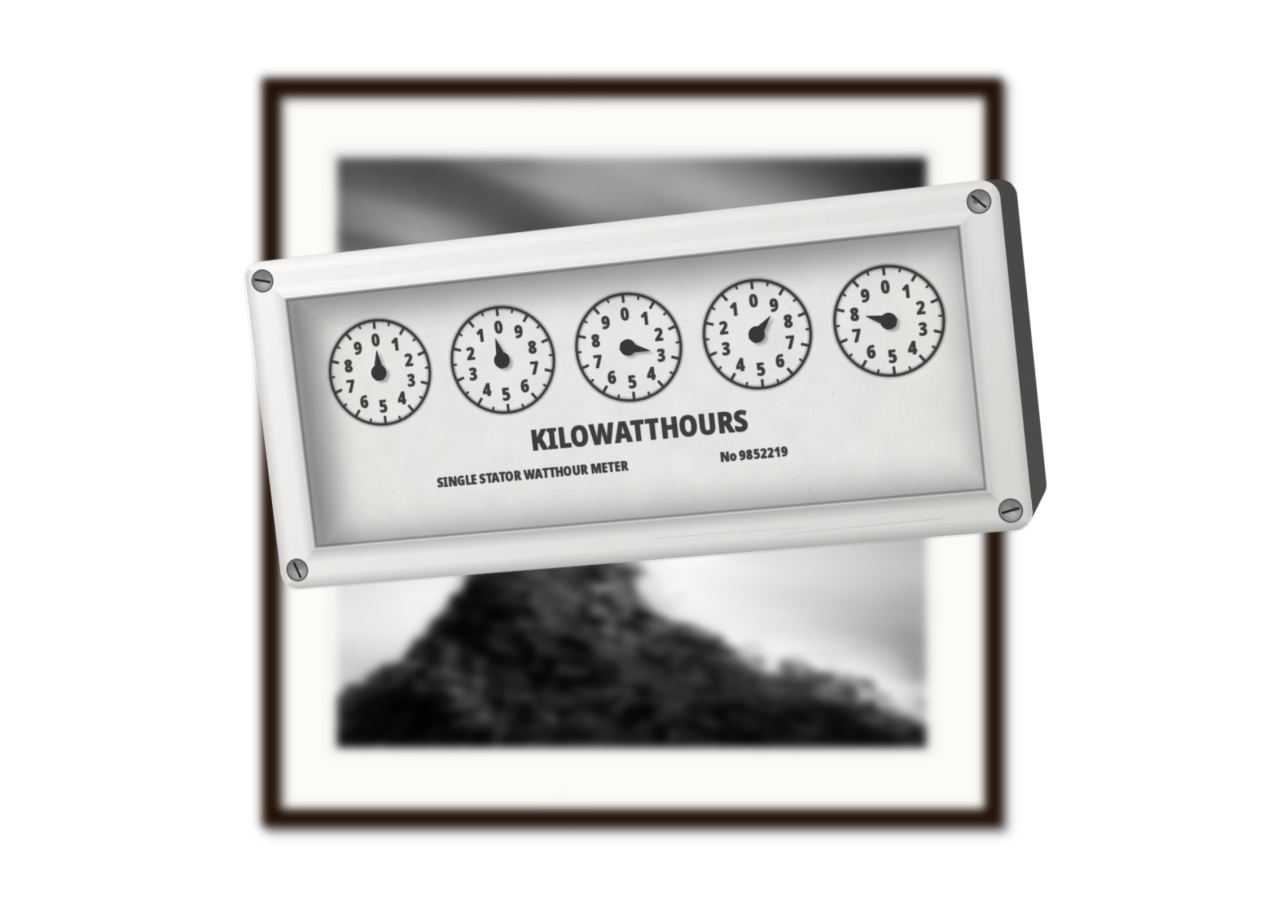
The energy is 288 kWh
